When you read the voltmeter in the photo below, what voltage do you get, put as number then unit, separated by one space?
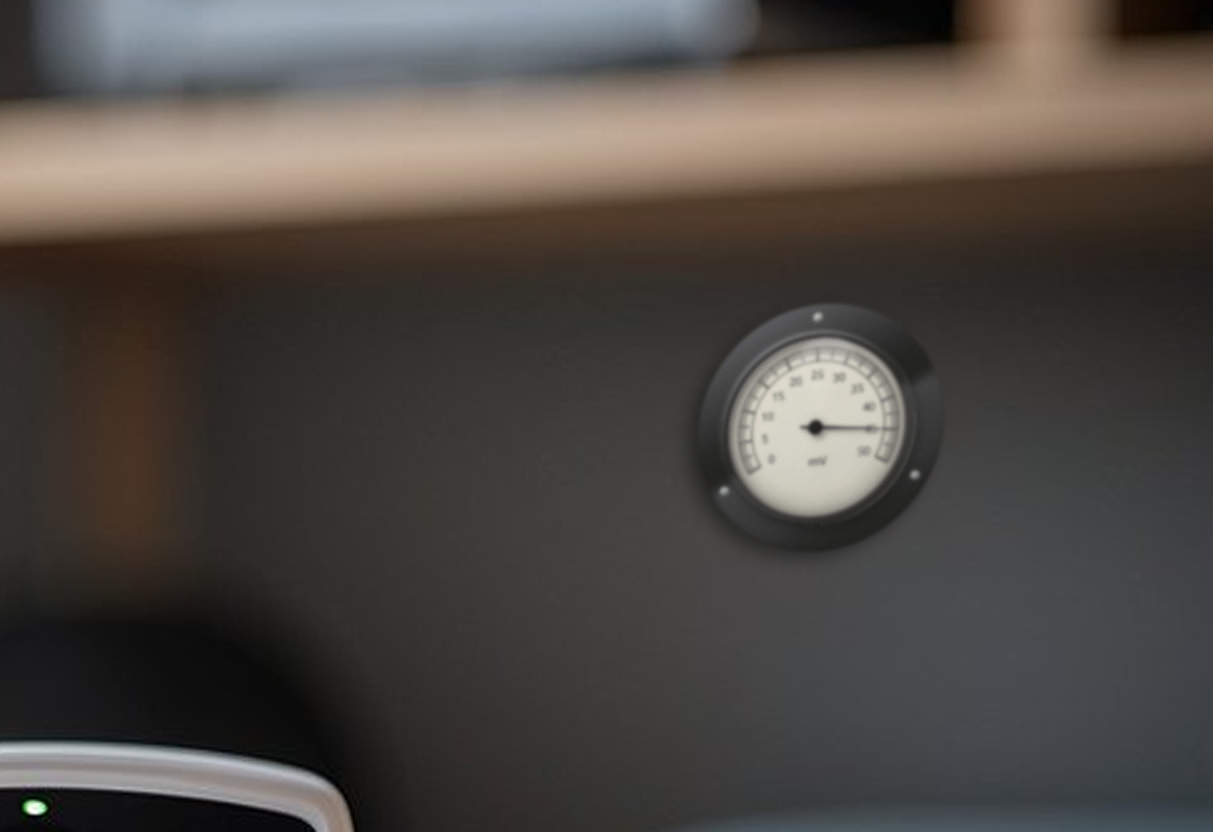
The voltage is 45 mV
